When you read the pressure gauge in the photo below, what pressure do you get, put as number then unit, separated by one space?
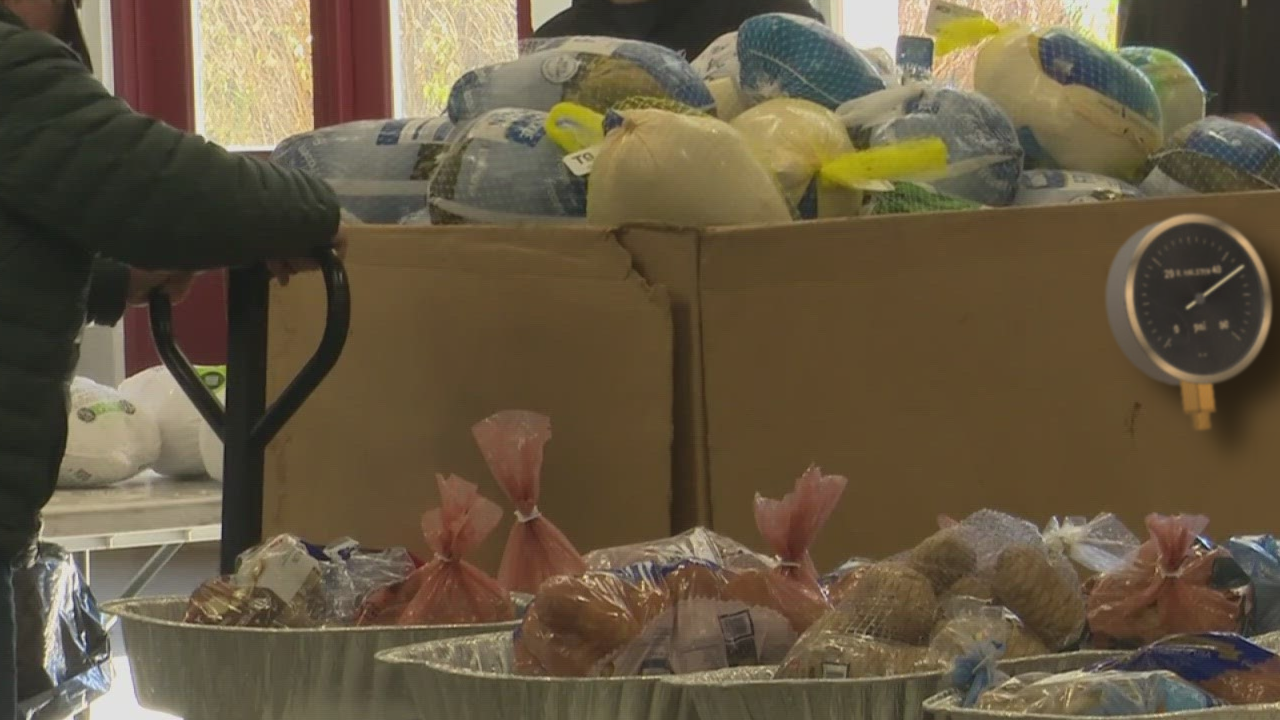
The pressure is 44 psi
